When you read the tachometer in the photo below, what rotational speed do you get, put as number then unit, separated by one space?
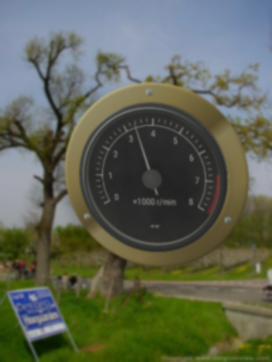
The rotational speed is 3400 rpm
